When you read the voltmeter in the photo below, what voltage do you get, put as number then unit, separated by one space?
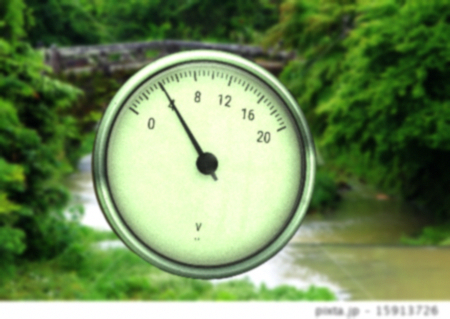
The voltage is 4 V
